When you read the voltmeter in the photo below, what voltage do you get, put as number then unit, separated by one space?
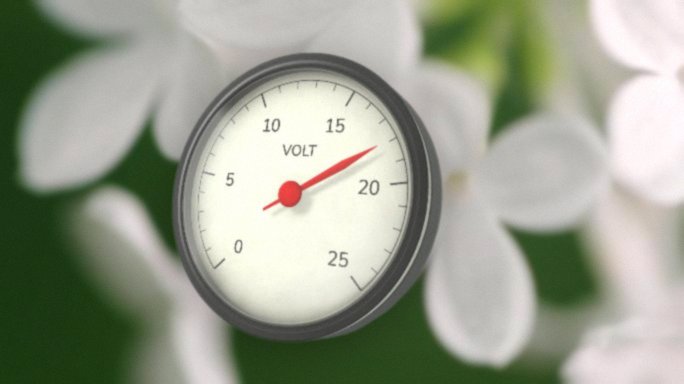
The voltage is 18 V
